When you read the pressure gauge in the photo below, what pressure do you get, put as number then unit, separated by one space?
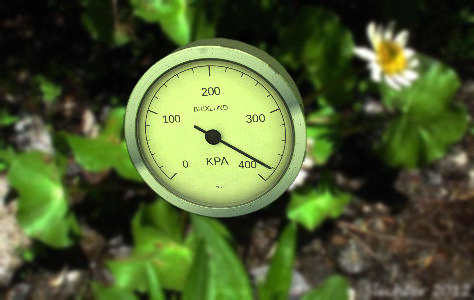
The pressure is 380 kPa
